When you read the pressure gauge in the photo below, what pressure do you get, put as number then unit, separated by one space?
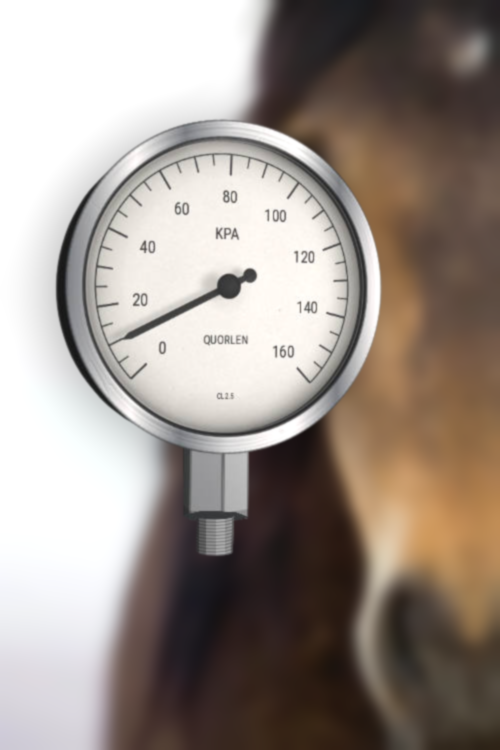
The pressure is 10 kPa
